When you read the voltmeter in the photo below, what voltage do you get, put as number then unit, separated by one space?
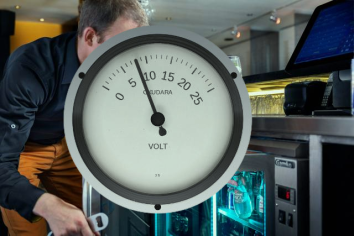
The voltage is 8 V
